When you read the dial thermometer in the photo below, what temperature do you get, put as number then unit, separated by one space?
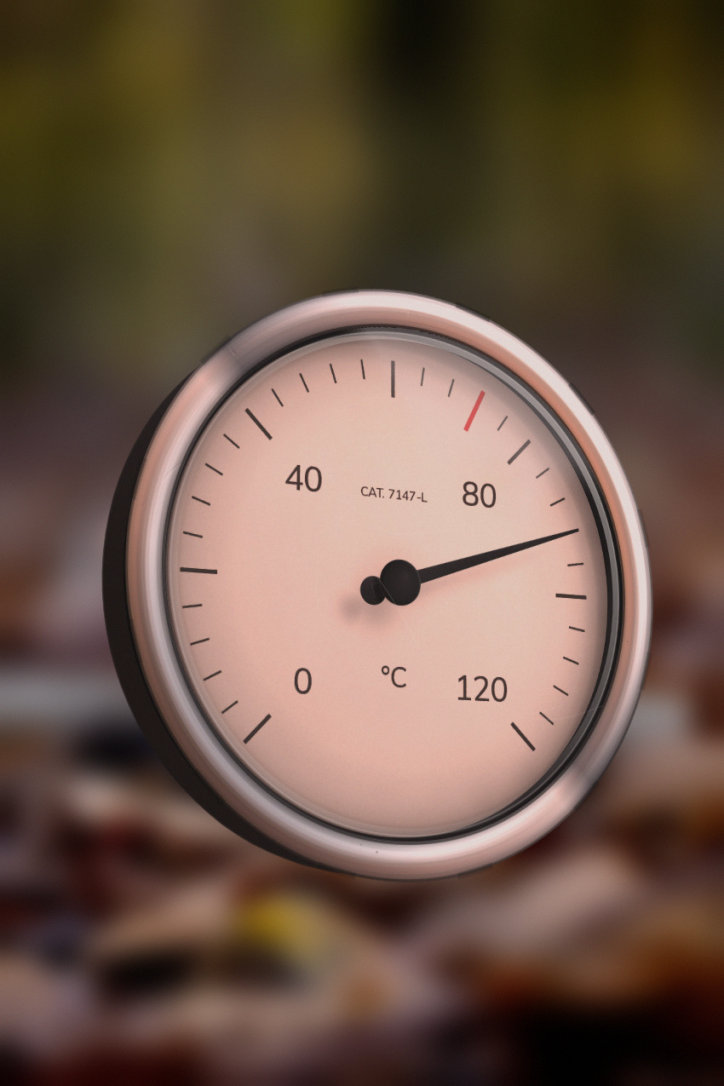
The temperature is 92 °C
